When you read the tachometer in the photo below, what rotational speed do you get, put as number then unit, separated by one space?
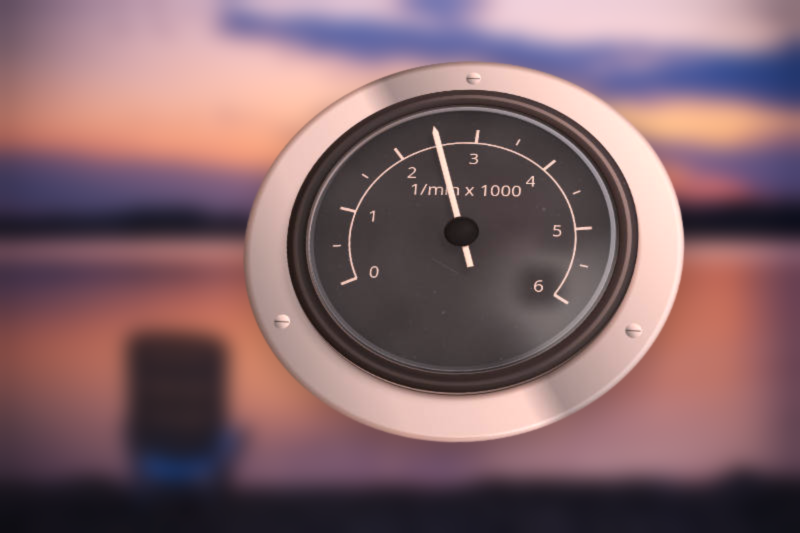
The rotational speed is 2500 rpm
